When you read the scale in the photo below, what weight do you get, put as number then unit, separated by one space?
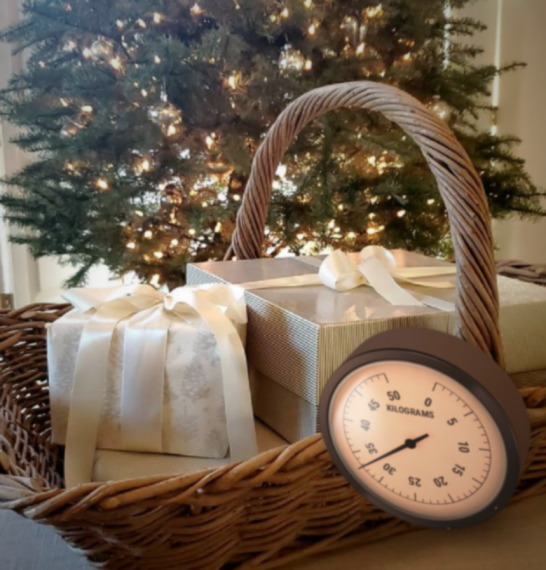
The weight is 33 kg
